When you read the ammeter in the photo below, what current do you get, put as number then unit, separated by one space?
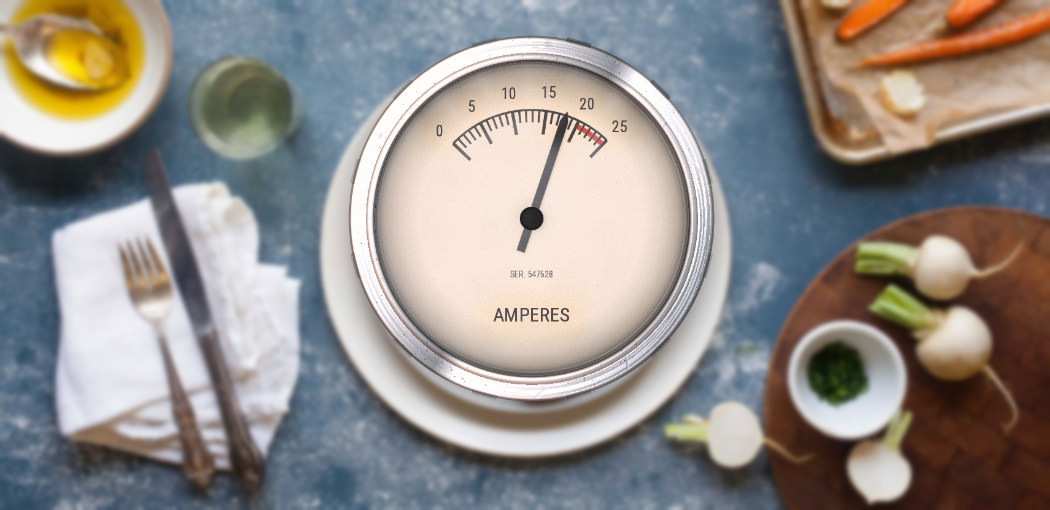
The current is 18 A
